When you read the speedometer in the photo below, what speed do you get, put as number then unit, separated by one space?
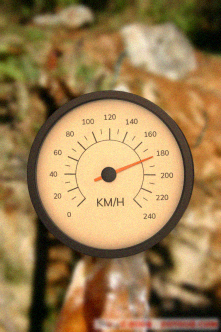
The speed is 180 km/h
